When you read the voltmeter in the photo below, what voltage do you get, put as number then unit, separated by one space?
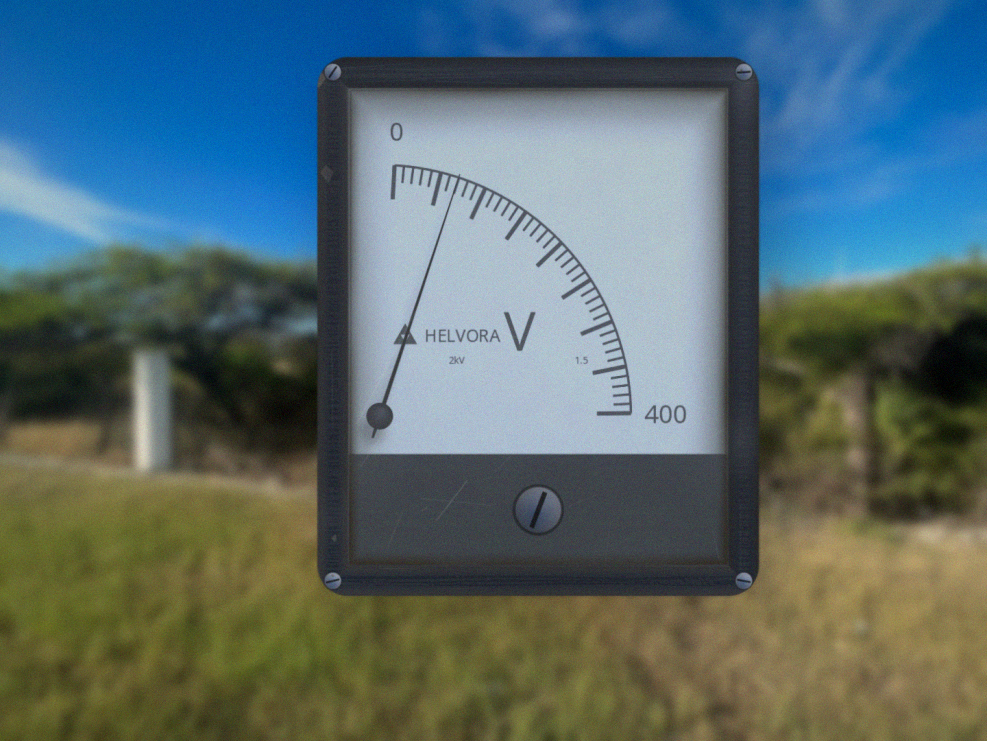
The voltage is 70 V
